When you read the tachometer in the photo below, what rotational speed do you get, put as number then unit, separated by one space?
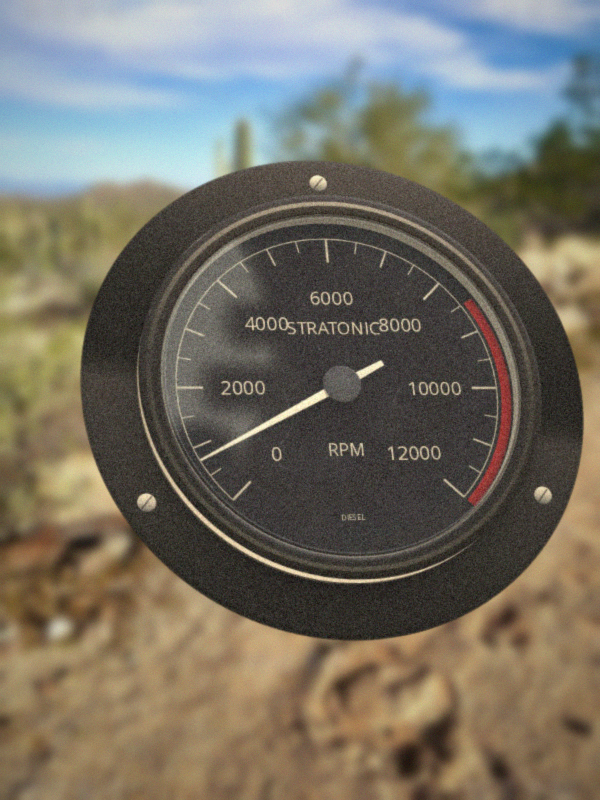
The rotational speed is 750 rpm
